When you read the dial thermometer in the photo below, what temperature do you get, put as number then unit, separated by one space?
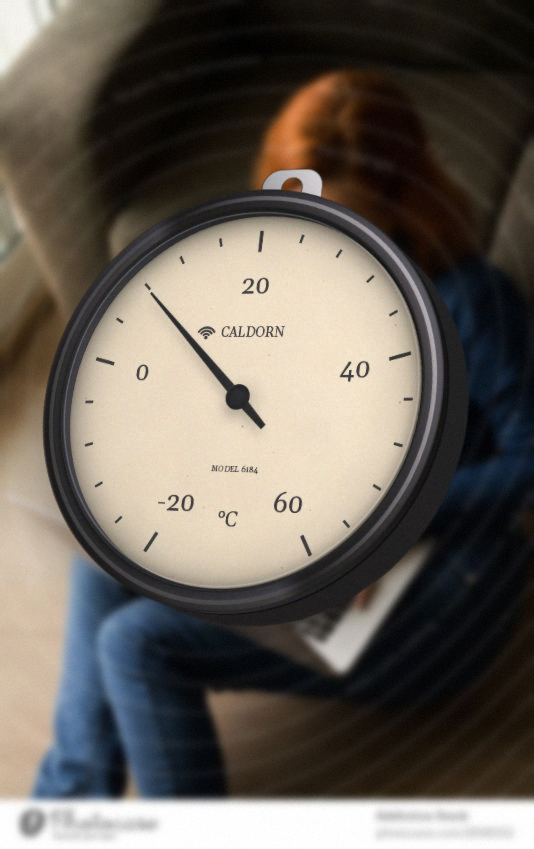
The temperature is 8 °C
